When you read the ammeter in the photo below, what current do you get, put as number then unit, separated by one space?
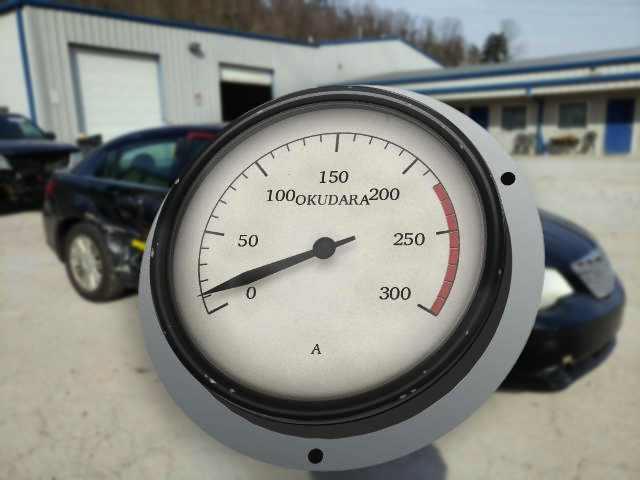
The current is 10 A
